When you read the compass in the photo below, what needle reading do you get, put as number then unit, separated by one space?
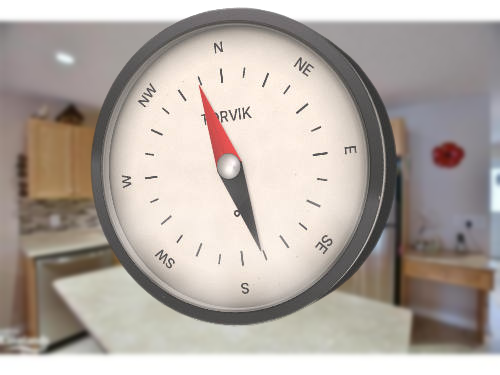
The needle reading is 345 °
